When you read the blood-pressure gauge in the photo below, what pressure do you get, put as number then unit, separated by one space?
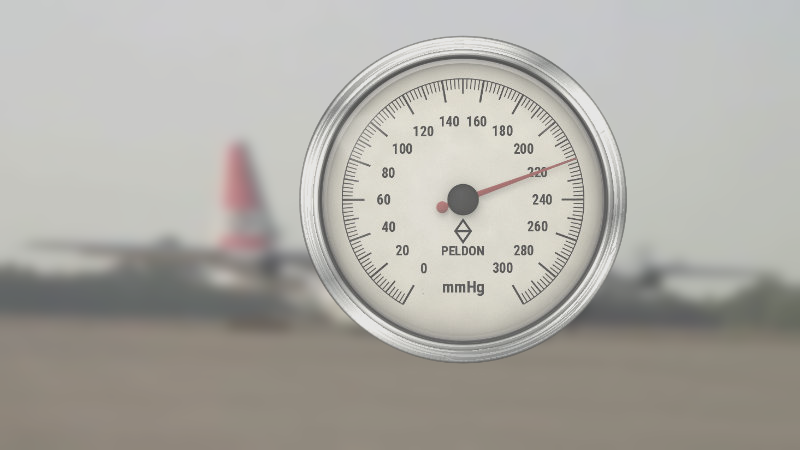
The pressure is 220 mmHg
